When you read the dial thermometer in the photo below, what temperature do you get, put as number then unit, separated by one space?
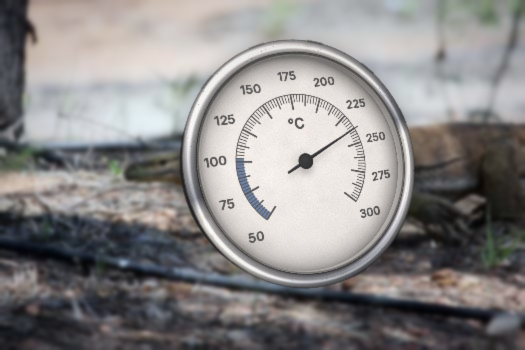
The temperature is 237.5 °C
